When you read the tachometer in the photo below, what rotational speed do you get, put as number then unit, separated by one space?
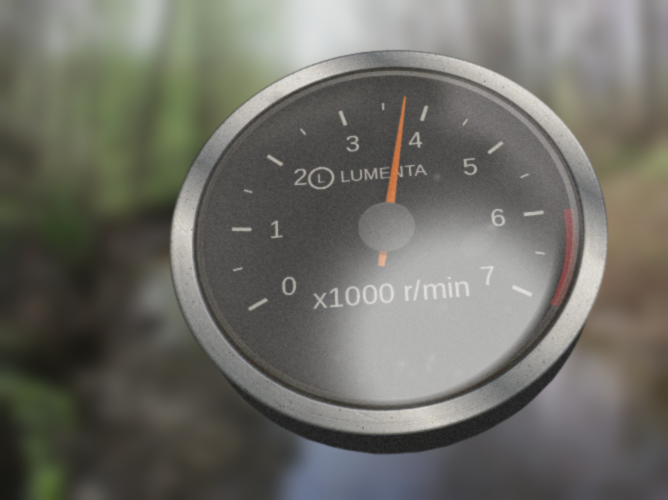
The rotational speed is 3750 rpm
